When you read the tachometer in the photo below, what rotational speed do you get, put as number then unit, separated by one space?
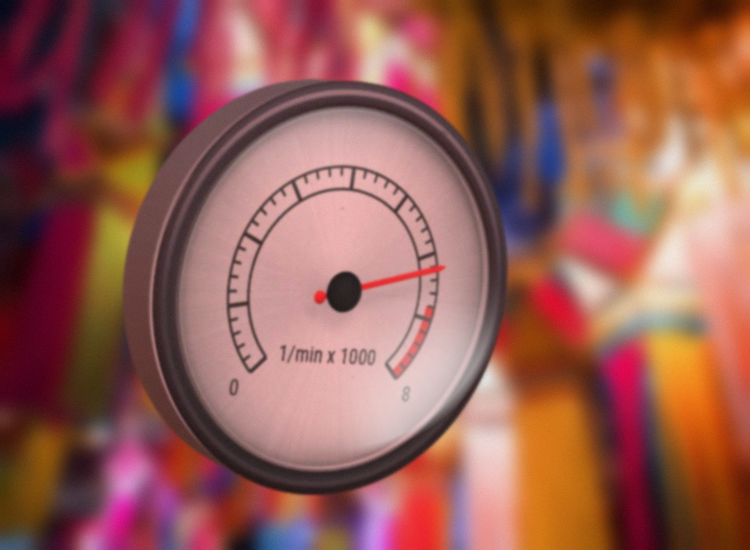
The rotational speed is 6200 rpm
